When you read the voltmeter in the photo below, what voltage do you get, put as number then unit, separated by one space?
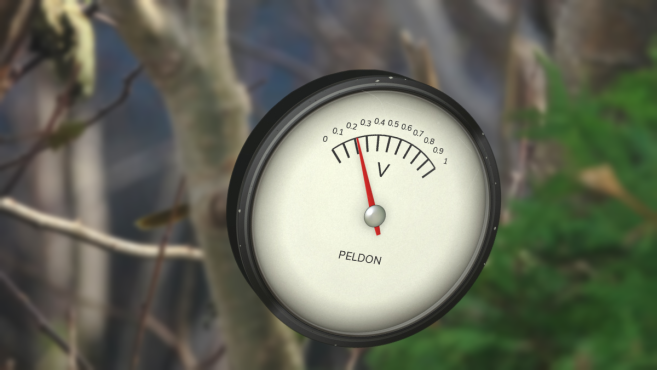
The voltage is 0.2 V
